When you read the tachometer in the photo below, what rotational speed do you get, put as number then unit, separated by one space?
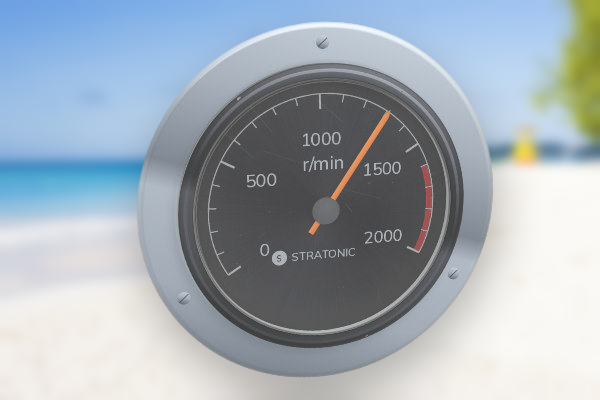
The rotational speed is 1300 rpm
